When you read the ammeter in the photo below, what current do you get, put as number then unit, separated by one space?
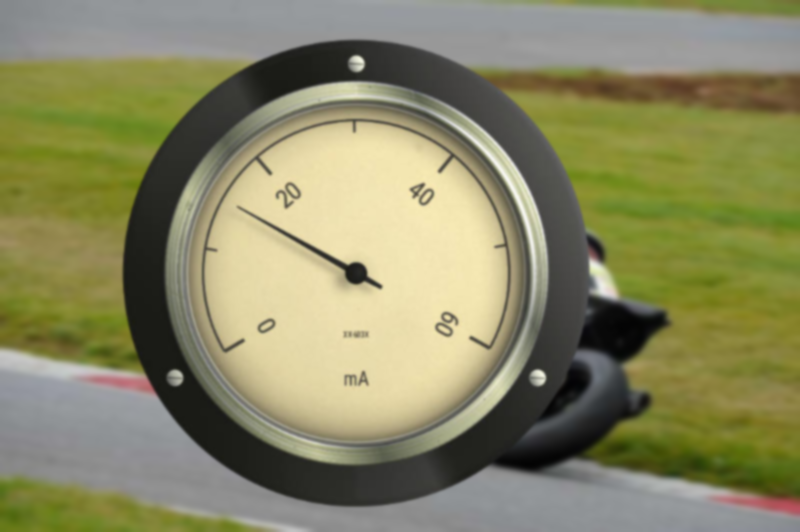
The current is 15 mA
